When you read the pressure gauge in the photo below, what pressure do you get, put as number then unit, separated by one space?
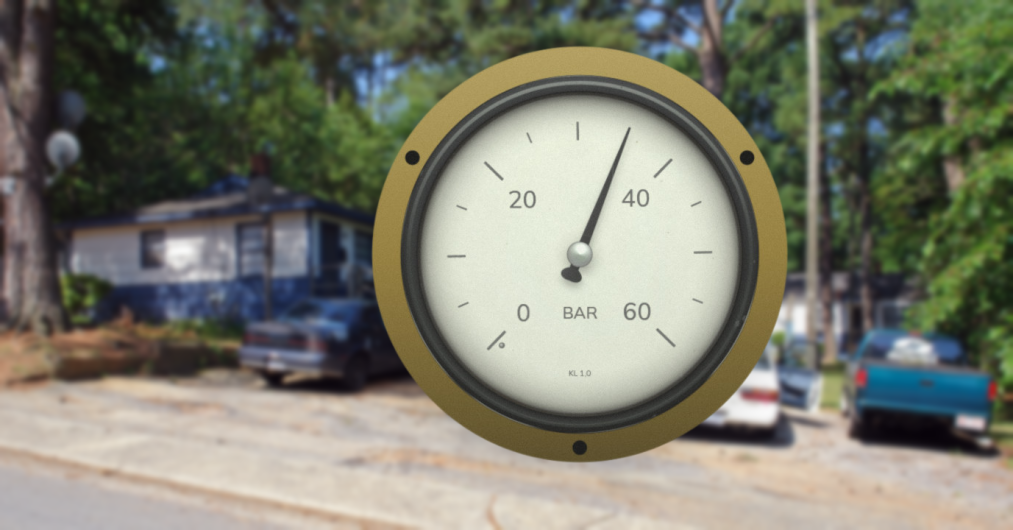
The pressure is 35 bar
